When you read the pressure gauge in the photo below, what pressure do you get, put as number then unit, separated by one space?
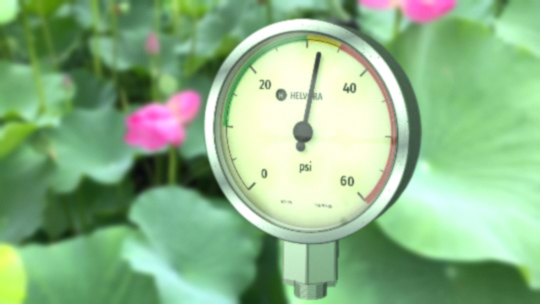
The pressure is 32.5 psi
